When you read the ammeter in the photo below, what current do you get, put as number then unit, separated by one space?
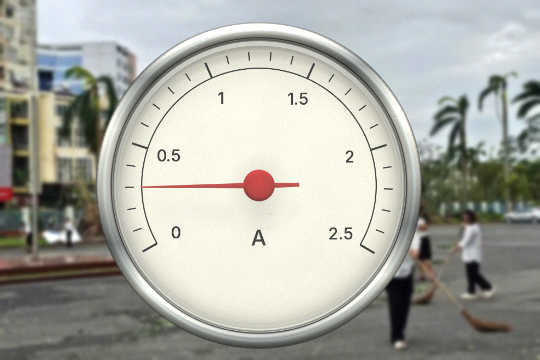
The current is 0.3 A
